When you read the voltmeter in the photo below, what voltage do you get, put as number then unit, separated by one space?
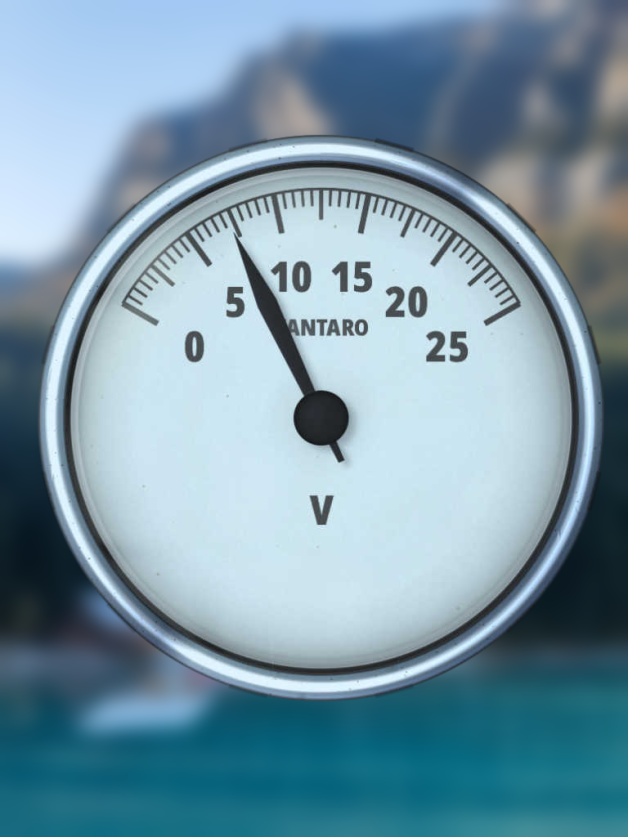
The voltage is 7.25 V
